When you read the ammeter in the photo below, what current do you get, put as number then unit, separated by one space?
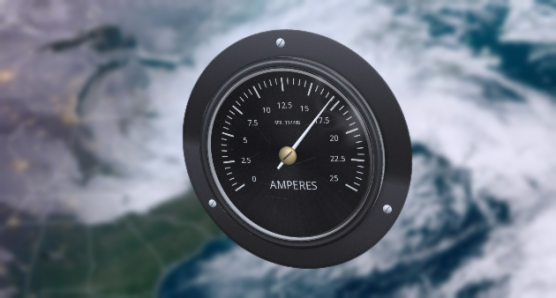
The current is 17 A
